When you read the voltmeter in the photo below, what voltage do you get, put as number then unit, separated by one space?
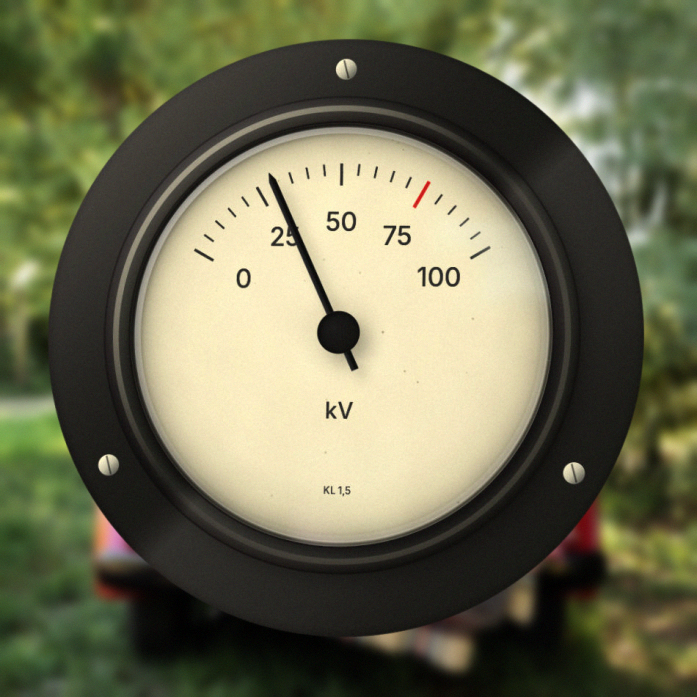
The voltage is 30 kV
